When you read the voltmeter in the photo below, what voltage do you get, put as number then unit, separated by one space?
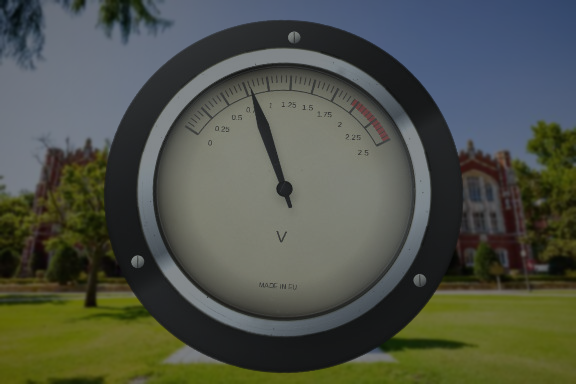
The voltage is 0.8 V
